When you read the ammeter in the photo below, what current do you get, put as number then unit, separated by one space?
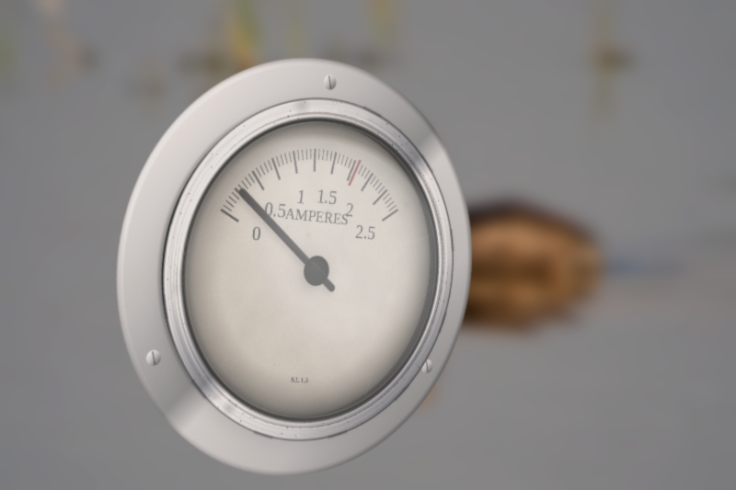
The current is 0.25 A
